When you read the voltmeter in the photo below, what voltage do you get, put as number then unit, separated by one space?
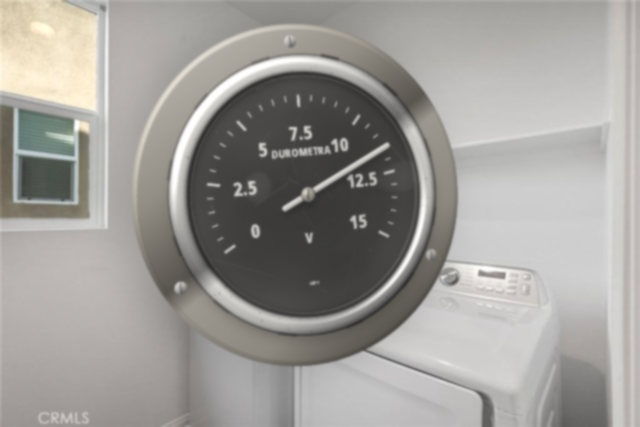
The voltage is 11.5 V
